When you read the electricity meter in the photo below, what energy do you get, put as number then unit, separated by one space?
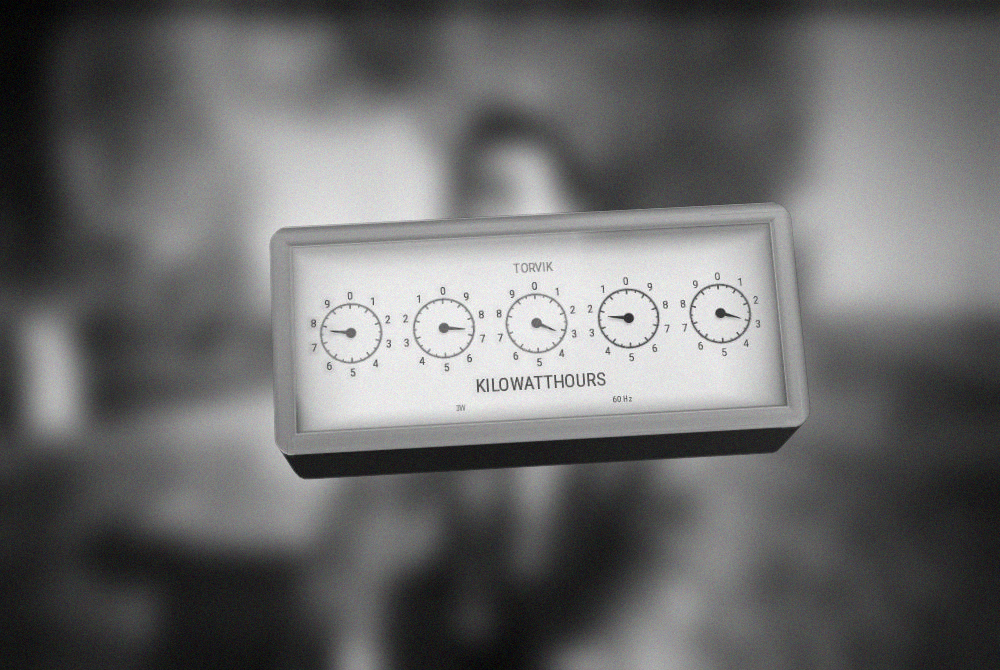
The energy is 77323 kWh
